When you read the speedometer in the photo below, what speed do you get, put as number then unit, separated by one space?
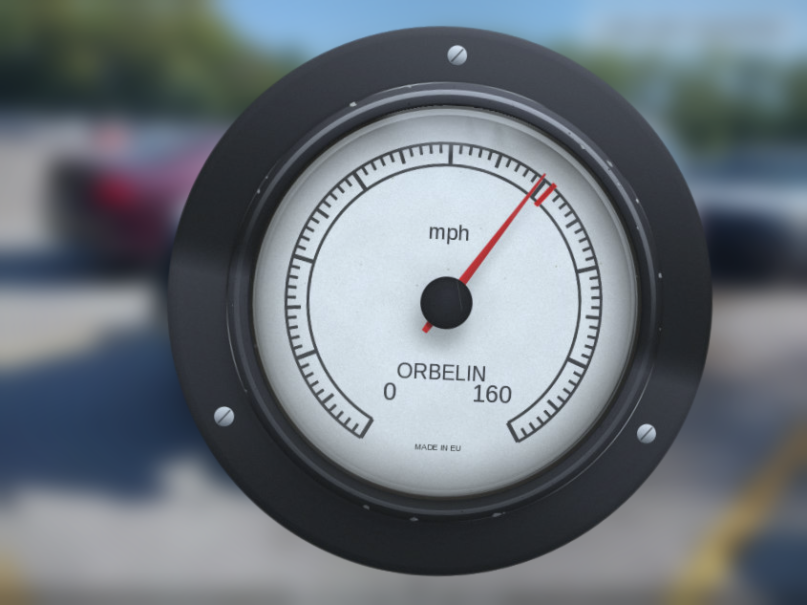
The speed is 99 mph
